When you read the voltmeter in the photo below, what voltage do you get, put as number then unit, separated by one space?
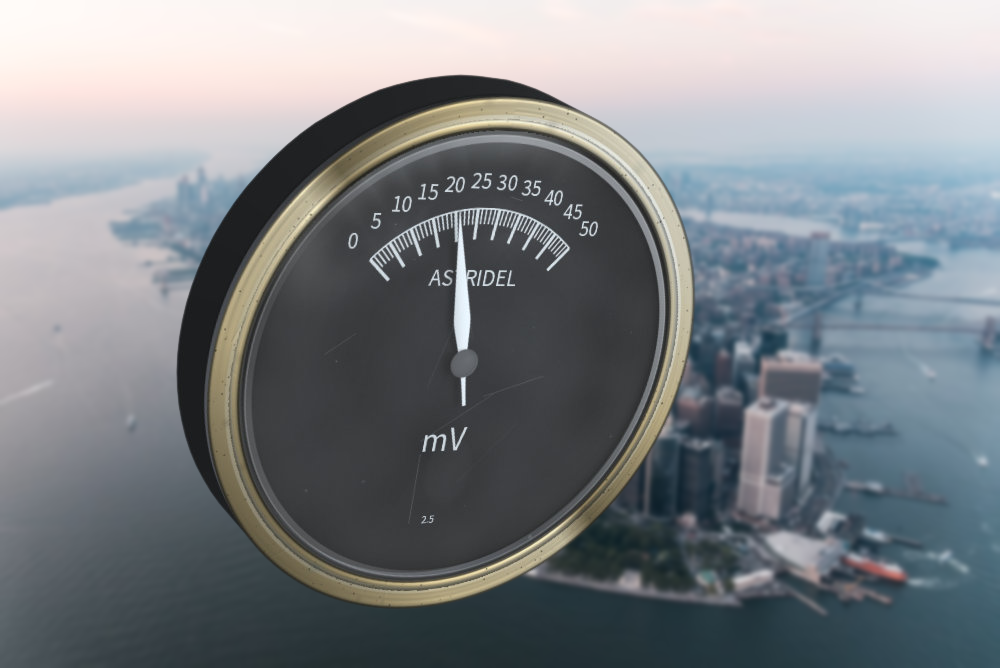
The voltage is 20 mV
